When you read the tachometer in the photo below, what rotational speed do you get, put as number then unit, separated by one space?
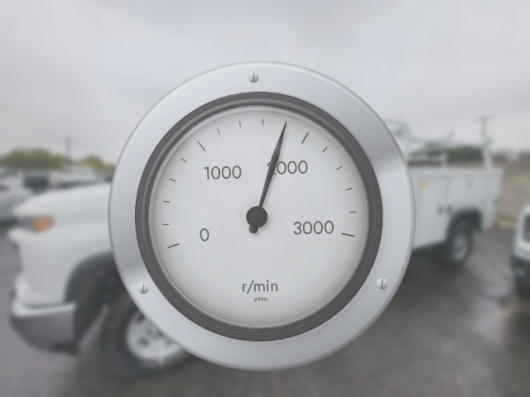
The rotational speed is 1800 rpm
